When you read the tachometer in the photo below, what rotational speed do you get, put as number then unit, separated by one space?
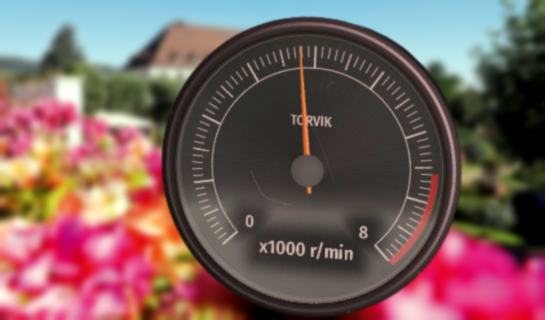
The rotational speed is 3800 rpm
